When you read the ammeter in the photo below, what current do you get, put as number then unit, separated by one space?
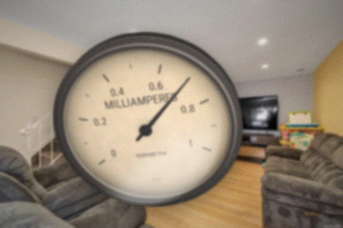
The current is 0.7 mA
